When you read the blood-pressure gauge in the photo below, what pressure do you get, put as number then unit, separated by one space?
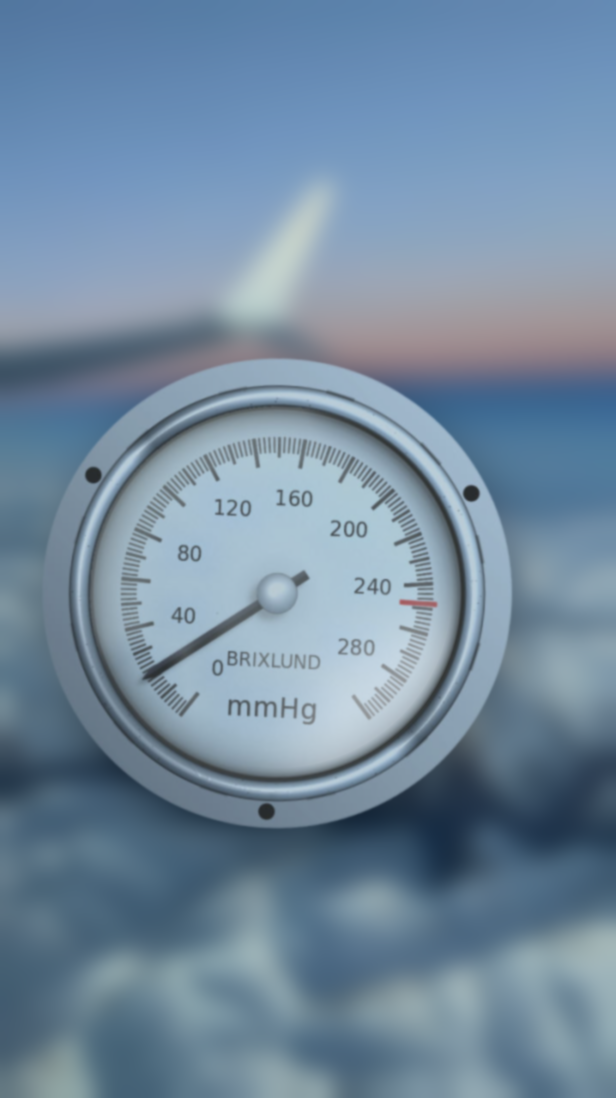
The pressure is 20 mmHg
